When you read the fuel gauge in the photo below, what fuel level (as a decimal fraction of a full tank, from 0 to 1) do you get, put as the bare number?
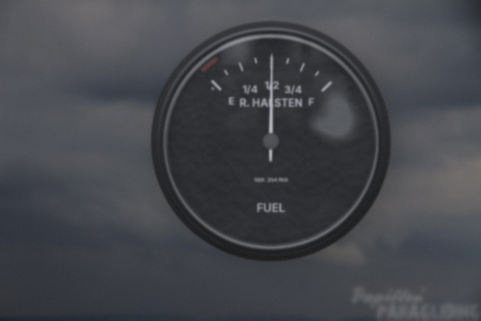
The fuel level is 0.5
